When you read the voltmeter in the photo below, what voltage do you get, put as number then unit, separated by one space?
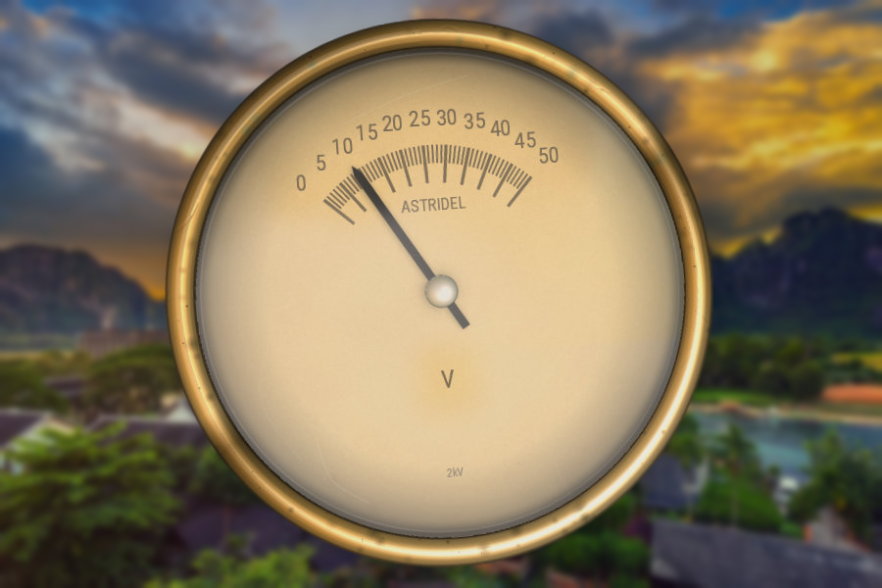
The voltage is 9 V
